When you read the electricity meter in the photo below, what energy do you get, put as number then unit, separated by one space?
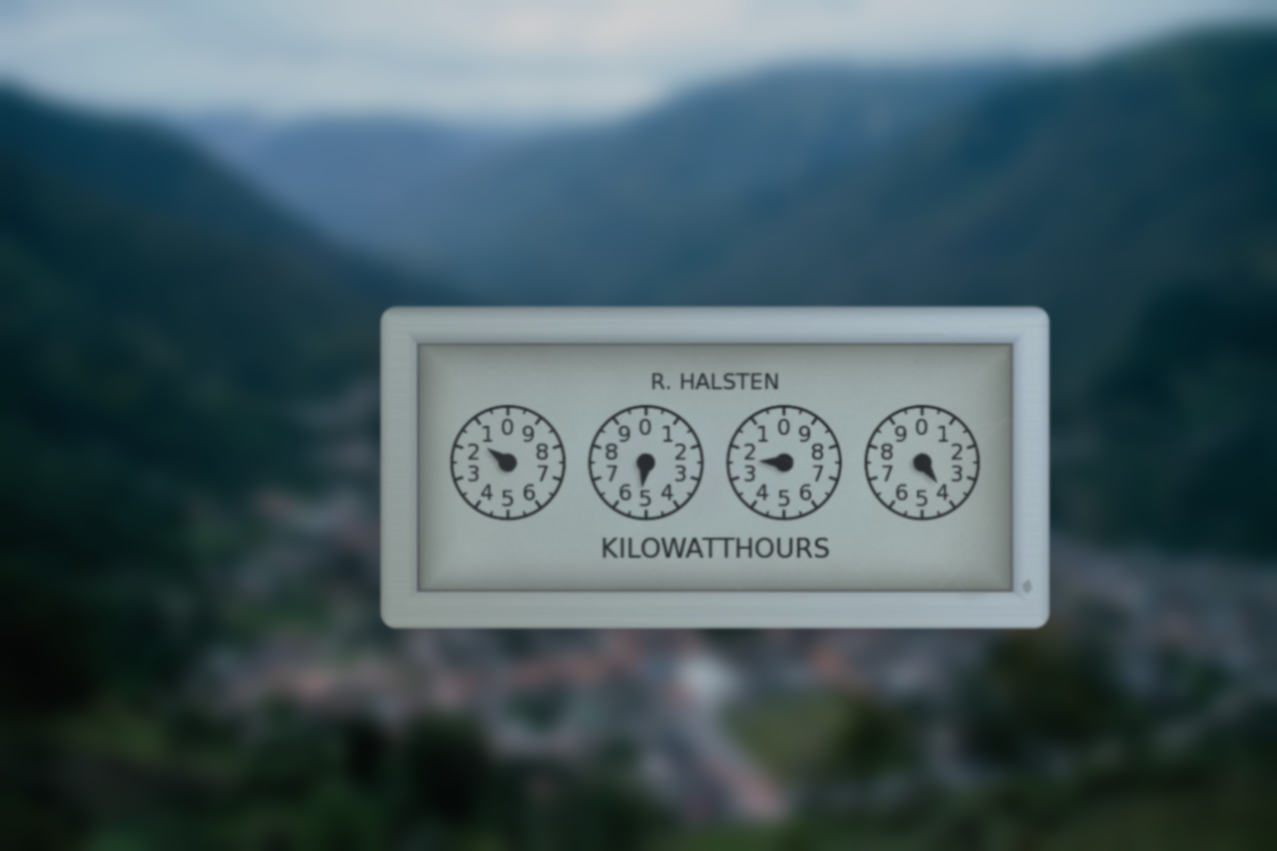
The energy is 1524 kWh
